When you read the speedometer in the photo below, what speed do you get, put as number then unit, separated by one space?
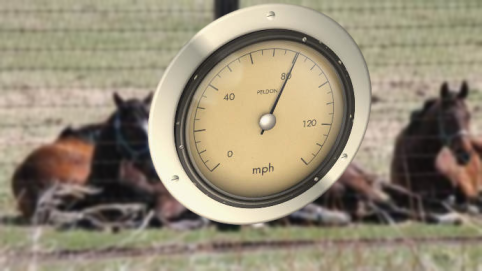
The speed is 80 mph
